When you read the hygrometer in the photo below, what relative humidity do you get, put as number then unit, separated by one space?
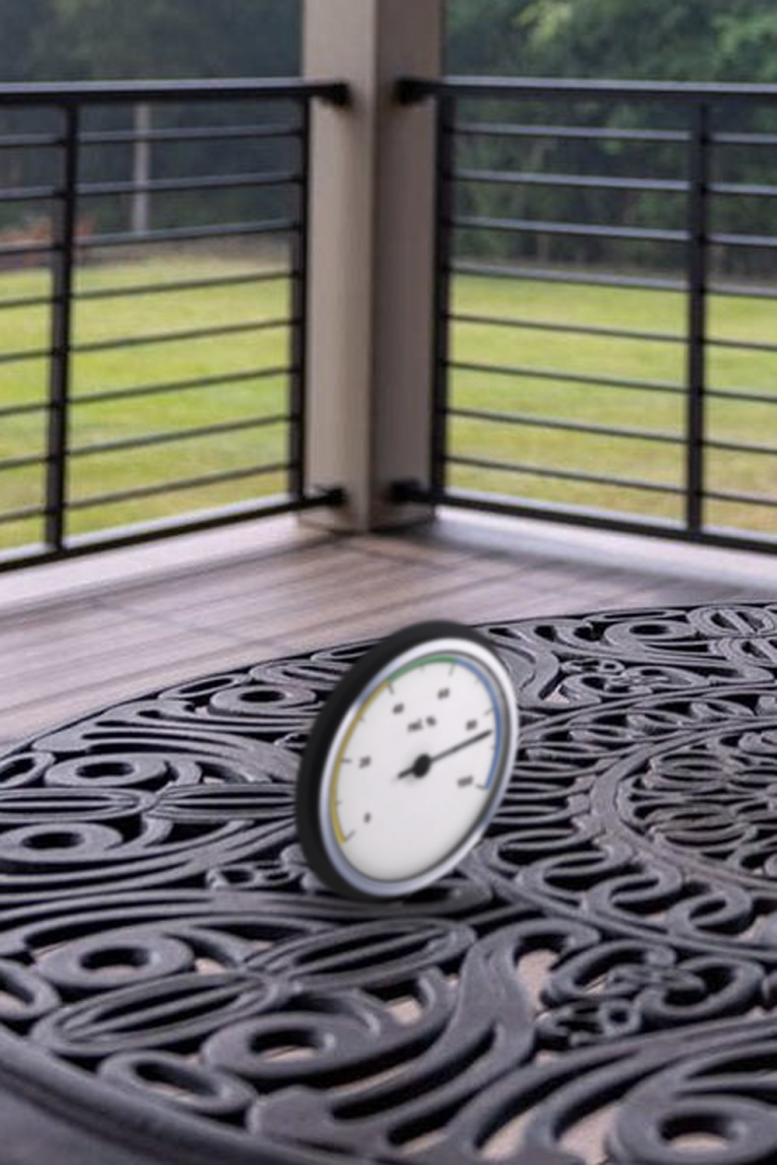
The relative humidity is 85 %
